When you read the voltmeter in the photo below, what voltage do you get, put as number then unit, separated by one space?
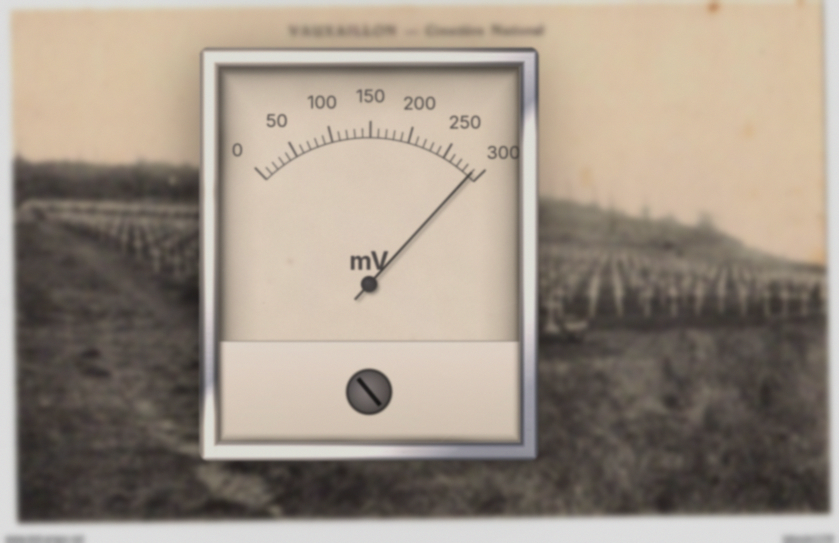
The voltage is 290 mV
